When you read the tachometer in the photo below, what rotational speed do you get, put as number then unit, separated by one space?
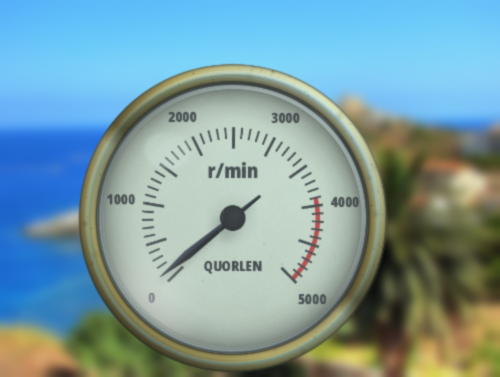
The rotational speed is 100 rpm
